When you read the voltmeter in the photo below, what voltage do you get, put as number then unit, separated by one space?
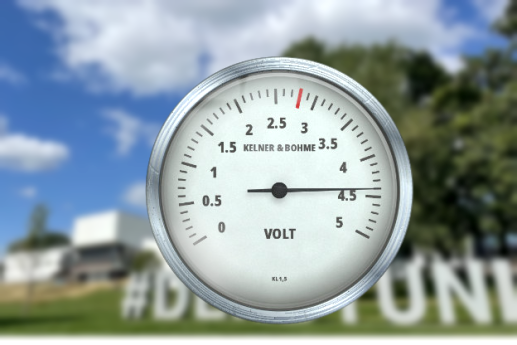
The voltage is 4.4 V
